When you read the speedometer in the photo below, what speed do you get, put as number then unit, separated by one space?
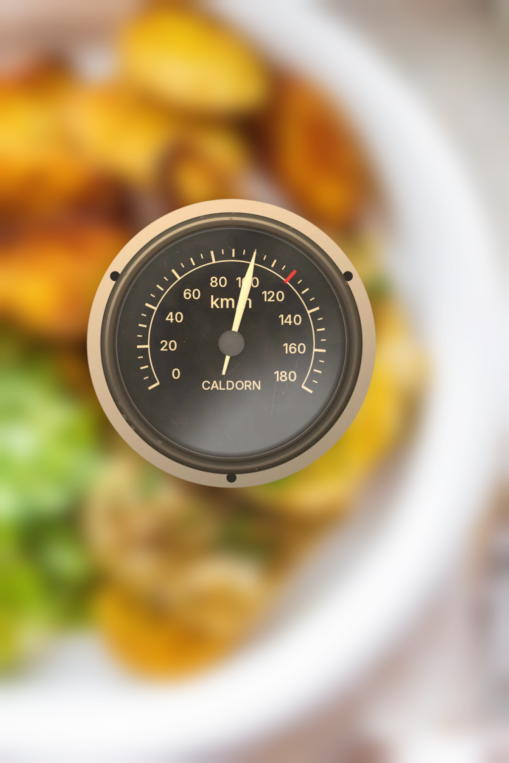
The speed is 100 km/h
